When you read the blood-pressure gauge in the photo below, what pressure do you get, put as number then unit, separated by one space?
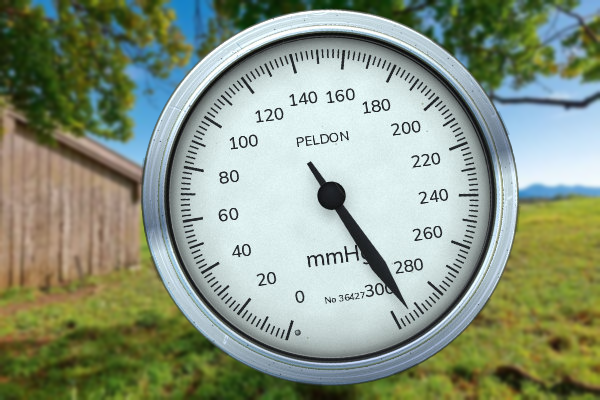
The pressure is 294 mmHg
